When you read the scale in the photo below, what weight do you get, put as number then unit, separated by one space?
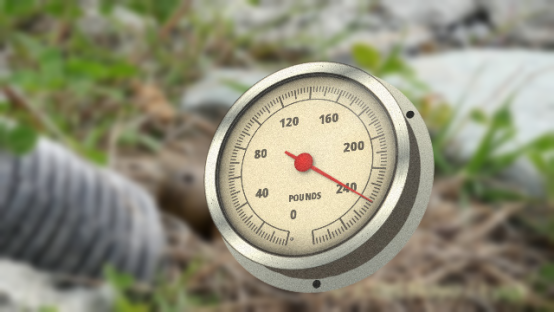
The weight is 240 lb
